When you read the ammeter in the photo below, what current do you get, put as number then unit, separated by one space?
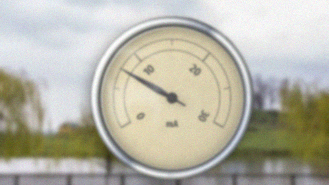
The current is 7.5 mA
